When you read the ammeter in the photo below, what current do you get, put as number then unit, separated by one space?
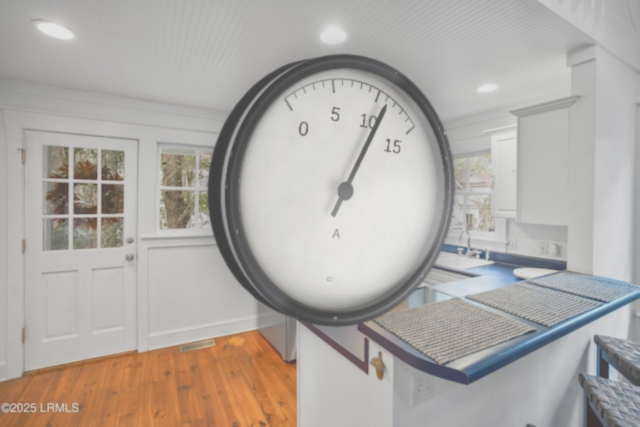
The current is 11 A
